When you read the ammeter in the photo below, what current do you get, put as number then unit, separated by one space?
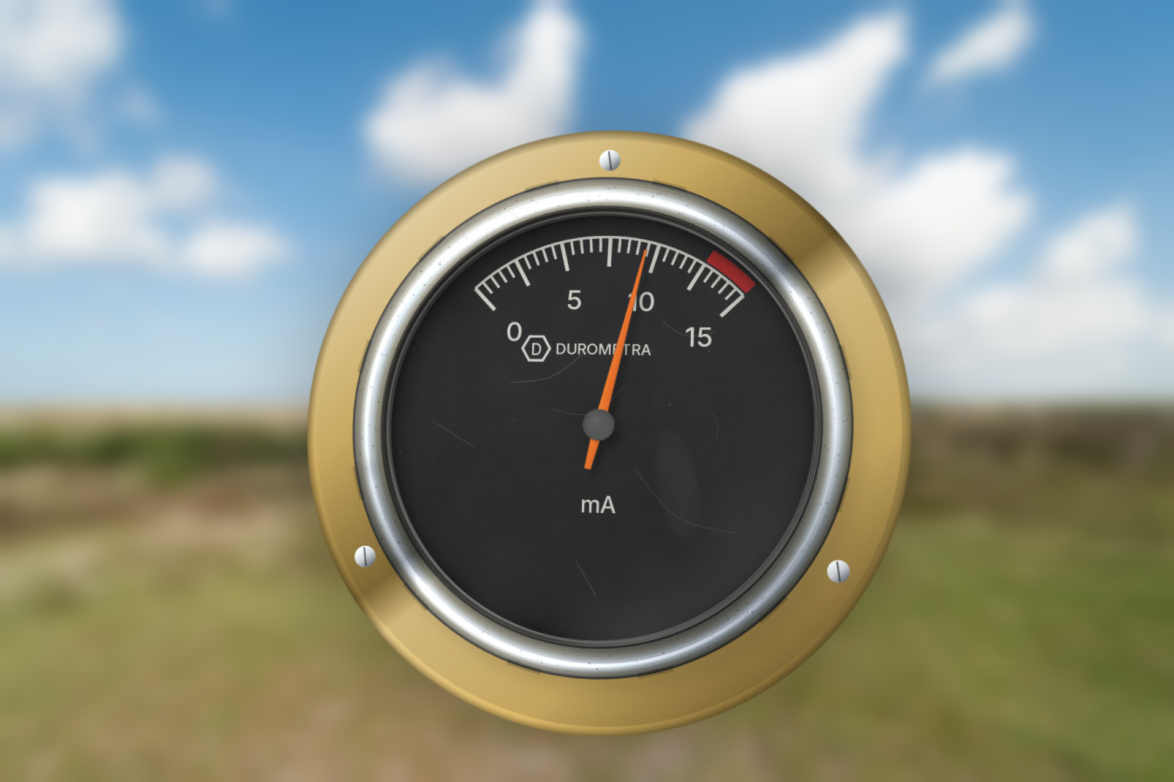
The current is 9.5 mA
